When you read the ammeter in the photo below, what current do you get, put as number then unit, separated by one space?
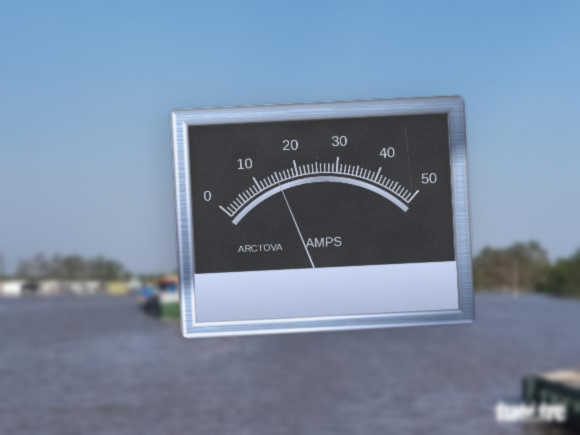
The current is 15 A
